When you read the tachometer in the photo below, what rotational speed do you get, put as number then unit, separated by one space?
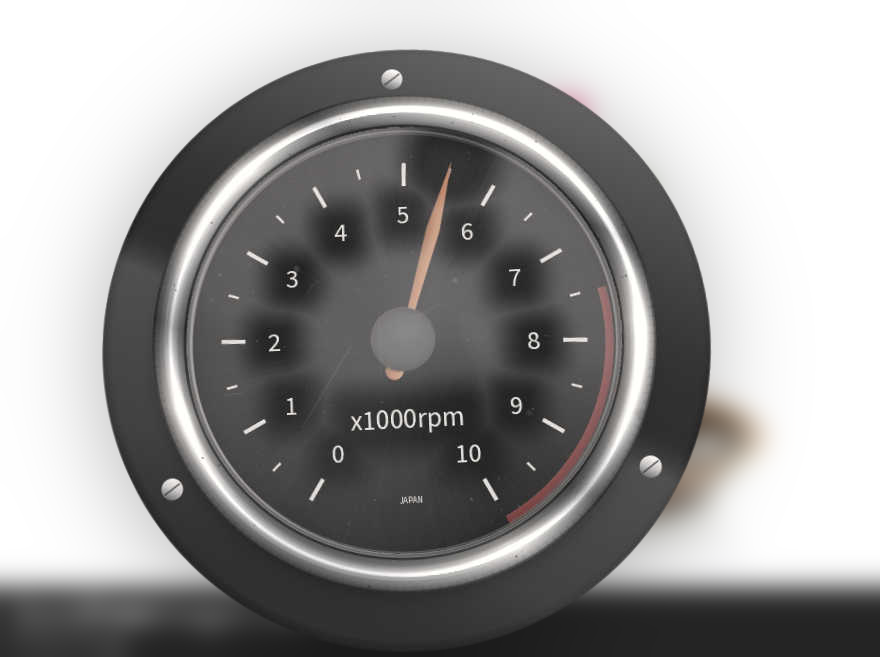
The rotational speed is 5500 rpm
